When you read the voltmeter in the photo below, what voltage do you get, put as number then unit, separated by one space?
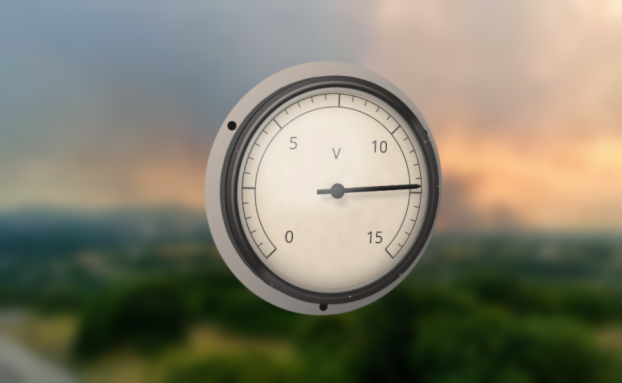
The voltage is 12.25 V
